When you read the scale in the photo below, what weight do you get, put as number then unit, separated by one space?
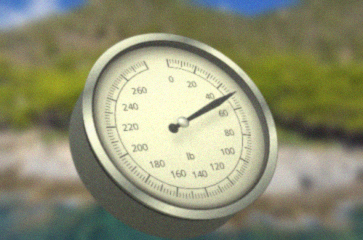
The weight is 50 lb
